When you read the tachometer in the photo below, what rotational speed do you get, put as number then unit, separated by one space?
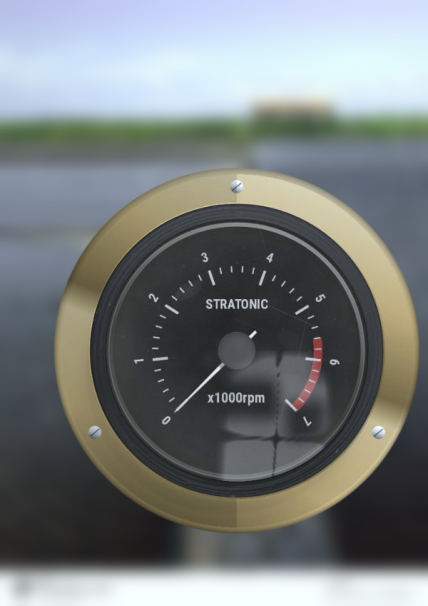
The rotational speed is 0 rpm
